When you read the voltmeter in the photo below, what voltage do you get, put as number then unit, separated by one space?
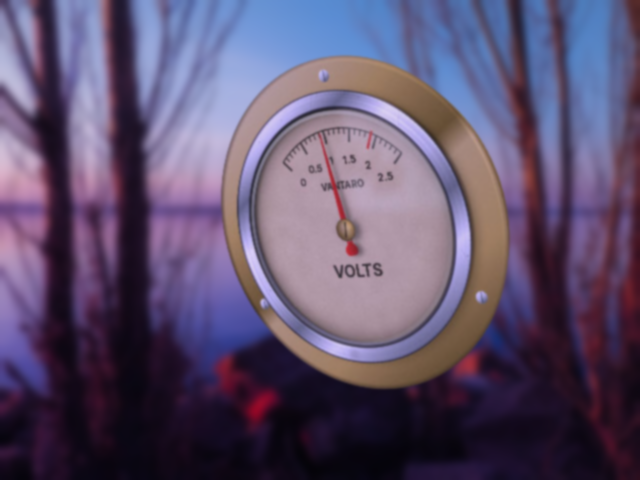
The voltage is 1 V
